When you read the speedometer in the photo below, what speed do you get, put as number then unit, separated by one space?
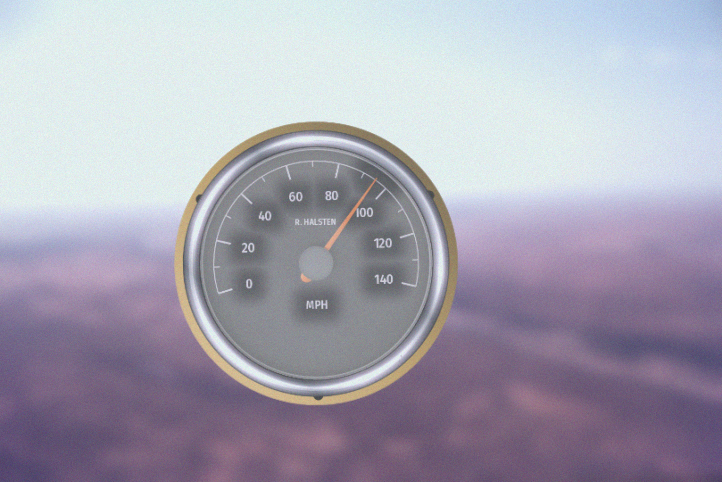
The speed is 95 mph
